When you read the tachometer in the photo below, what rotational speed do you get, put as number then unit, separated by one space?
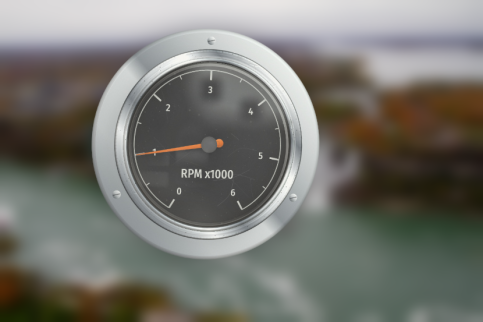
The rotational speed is 1000 rpm
